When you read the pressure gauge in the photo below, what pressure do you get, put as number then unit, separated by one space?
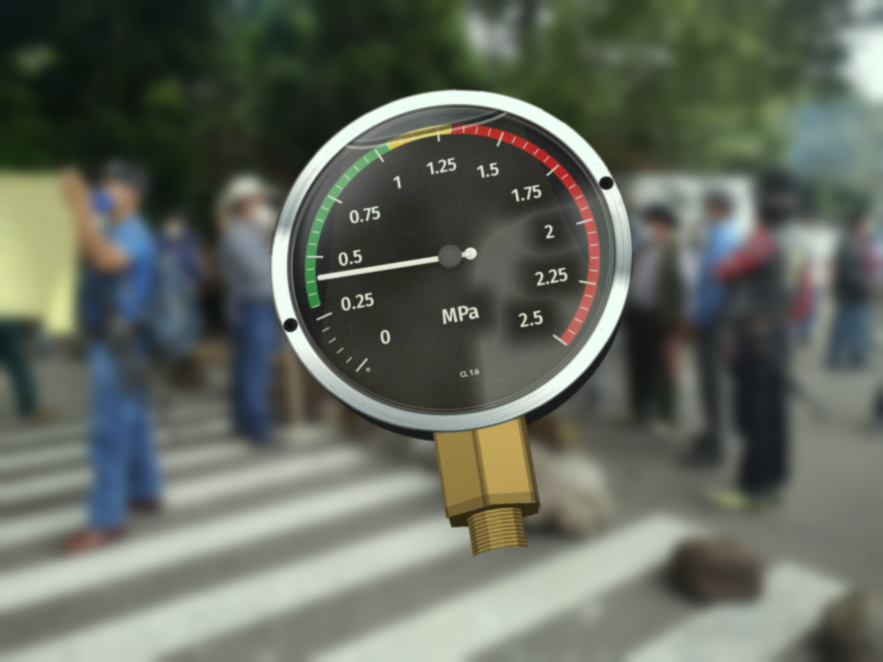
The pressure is 0.4 MPa
